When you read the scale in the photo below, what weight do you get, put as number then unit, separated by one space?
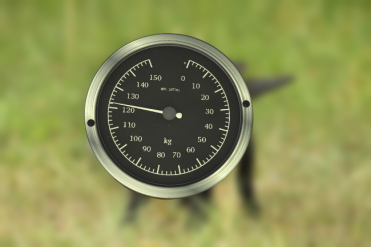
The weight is 122 kg
